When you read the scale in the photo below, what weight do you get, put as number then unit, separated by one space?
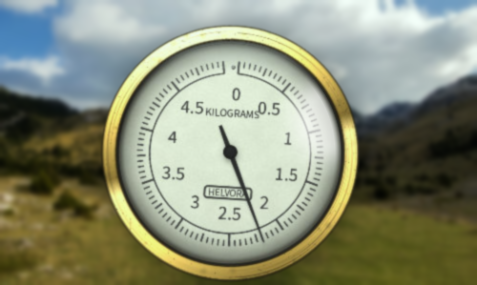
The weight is 2.2 kg
